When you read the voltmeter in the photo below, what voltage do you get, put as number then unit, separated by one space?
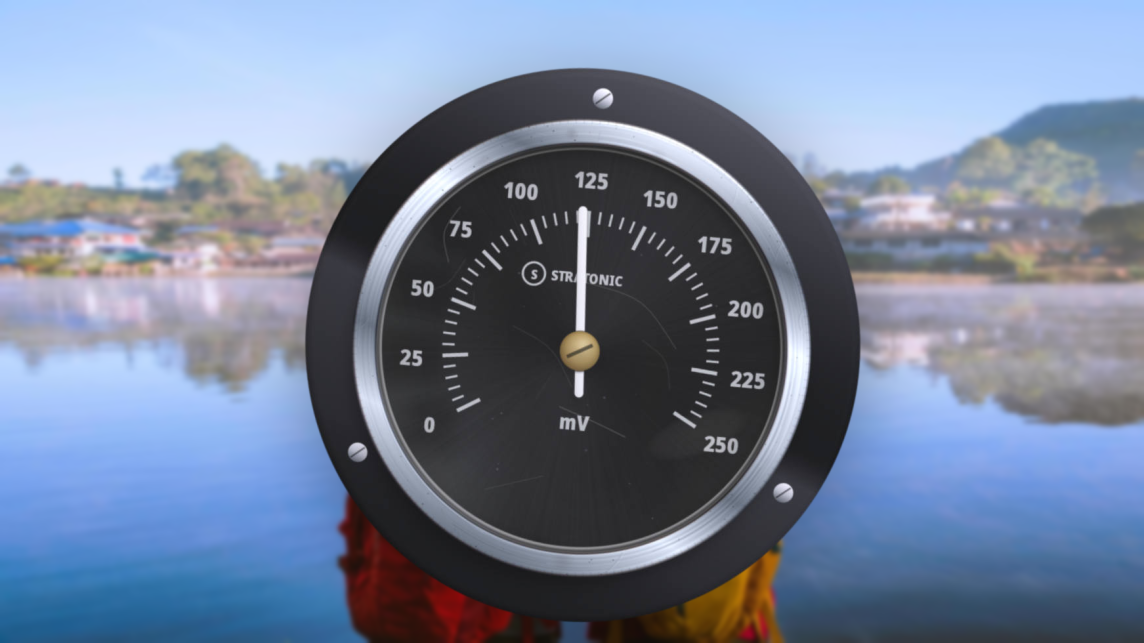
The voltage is 122.5 mV
